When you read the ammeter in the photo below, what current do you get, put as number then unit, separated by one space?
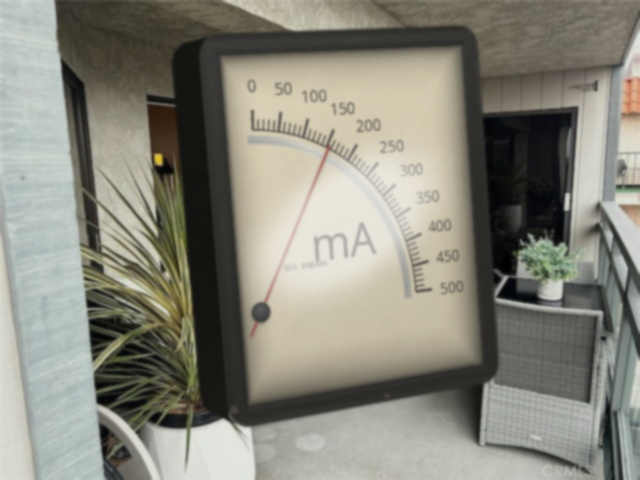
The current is 150 mA
